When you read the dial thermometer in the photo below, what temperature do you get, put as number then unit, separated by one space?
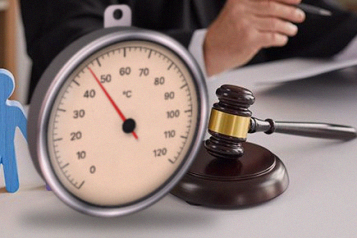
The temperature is 46 °C
